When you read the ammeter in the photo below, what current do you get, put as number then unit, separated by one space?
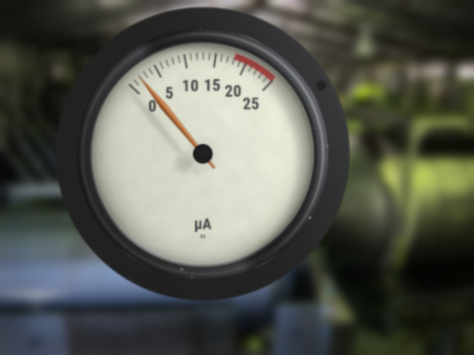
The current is 2 µA
